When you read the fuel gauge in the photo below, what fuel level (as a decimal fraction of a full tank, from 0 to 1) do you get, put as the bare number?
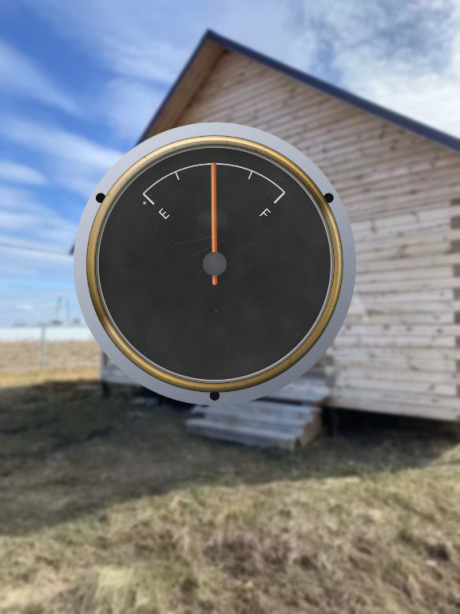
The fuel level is 0.5
